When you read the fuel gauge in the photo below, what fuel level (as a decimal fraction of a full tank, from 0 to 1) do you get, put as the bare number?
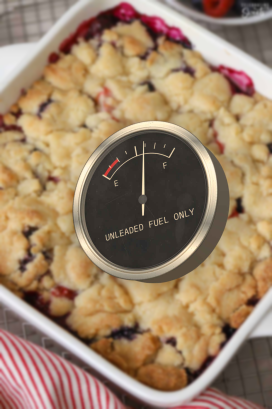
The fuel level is 0.625
